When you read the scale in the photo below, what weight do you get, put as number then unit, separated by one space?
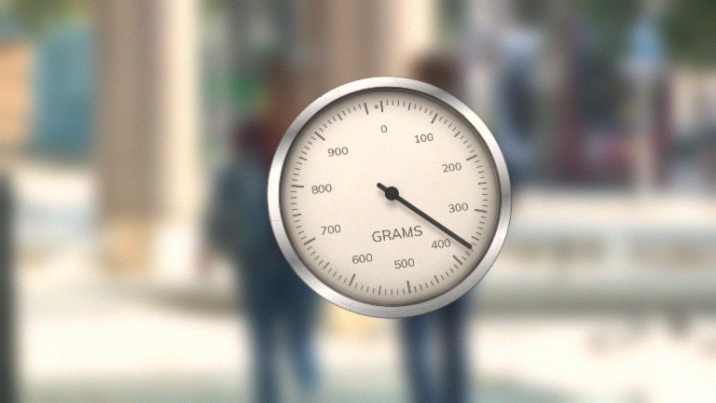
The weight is 370 g
